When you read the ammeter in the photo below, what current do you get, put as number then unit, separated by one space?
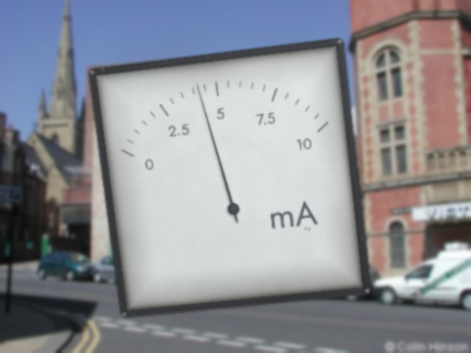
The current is 4.25 mA
